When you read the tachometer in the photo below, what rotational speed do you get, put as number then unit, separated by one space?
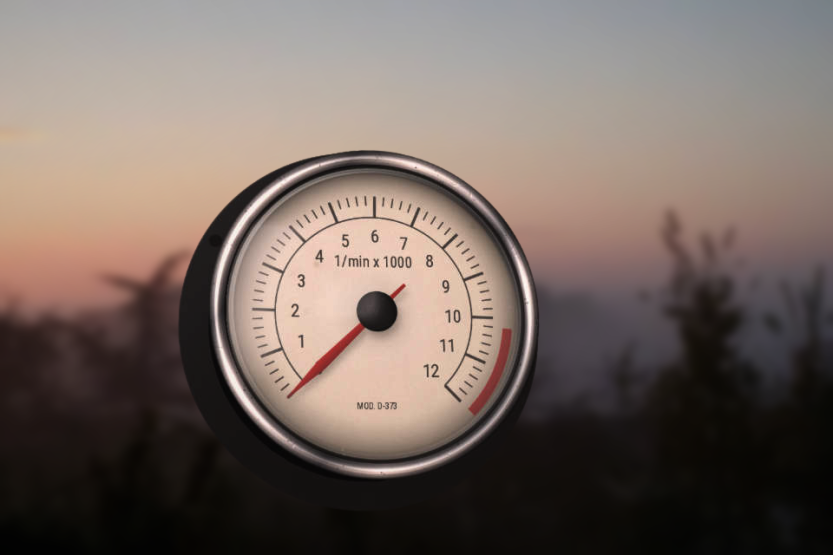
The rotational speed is 0 rpm
